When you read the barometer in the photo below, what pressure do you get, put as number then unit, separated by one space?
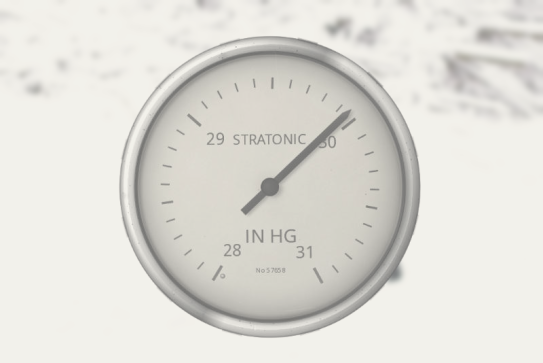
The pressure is 29.95 inHg
